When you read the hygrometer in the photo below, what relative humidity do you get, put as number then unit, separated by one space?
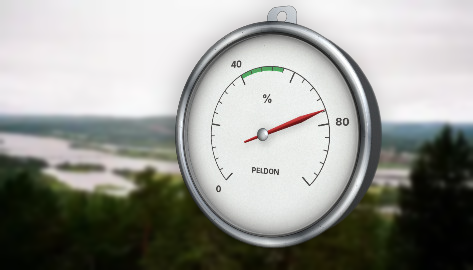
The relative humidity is 76 %
